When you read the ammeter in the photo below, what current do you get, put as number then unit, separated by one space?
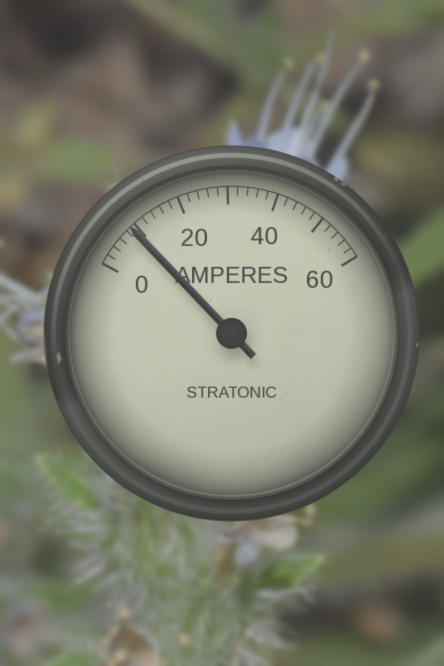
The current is 9 A
